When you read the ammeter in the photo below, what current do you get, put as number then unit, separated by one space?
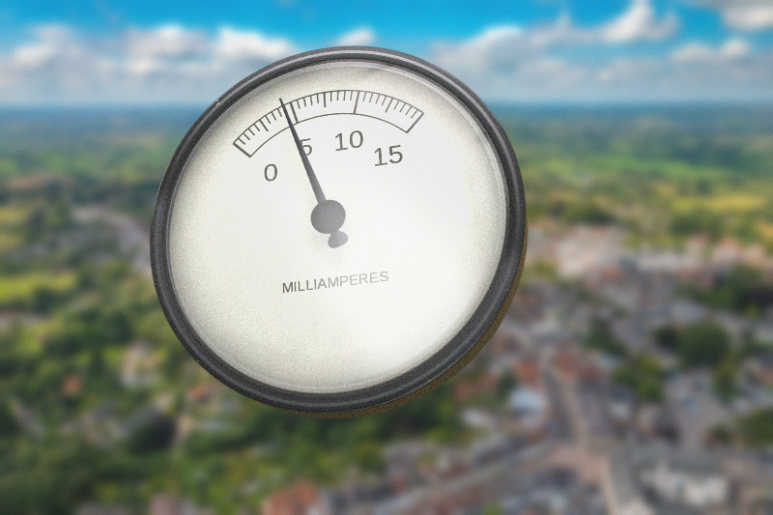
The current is 4.5 mA
